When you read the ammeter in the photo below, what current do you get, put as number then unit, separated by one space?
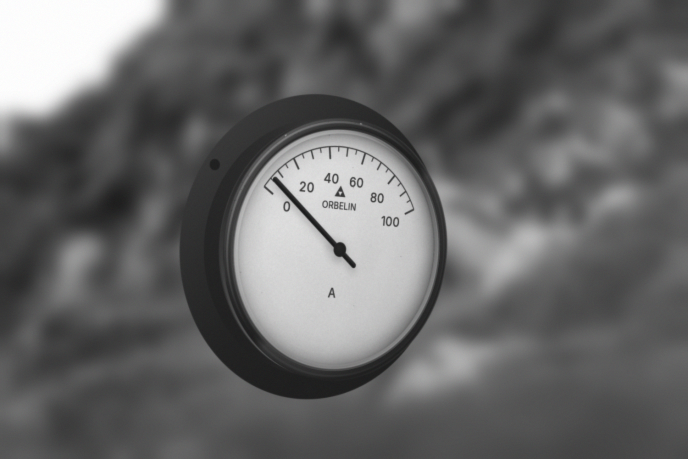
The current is 5 A
